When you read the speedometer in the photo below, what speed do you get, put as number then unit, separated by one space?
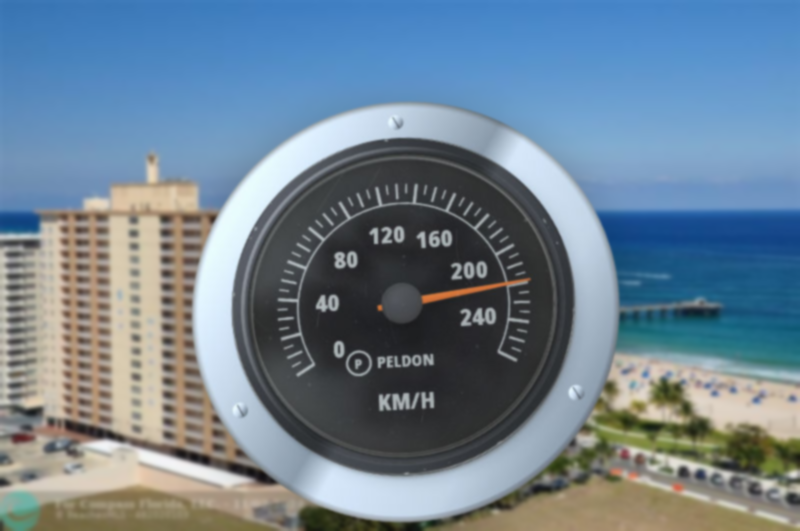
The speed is 220 km/h
